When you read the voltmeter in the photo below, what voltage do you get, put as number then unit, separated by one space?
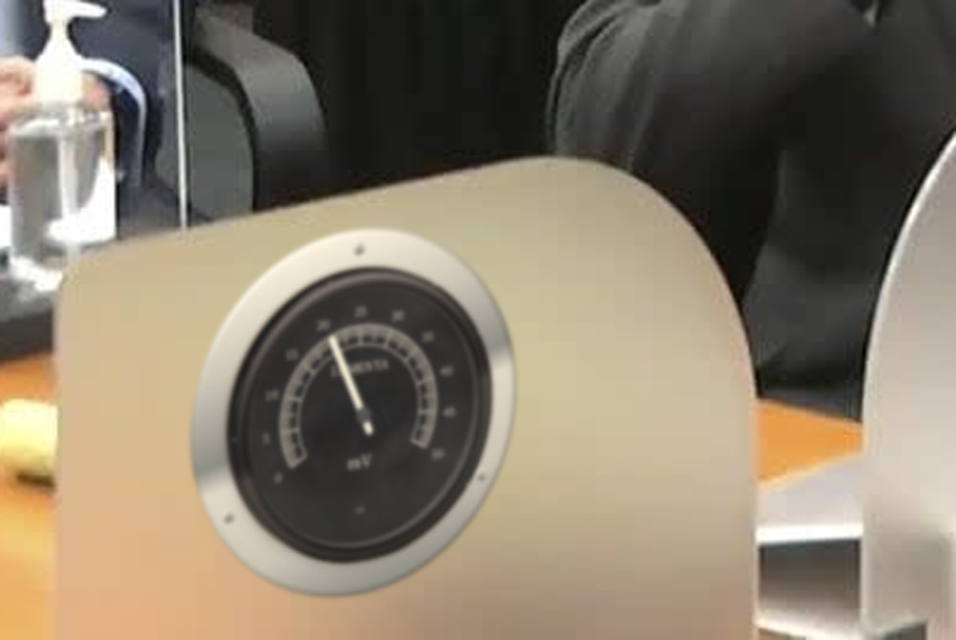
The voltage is 20 mV
